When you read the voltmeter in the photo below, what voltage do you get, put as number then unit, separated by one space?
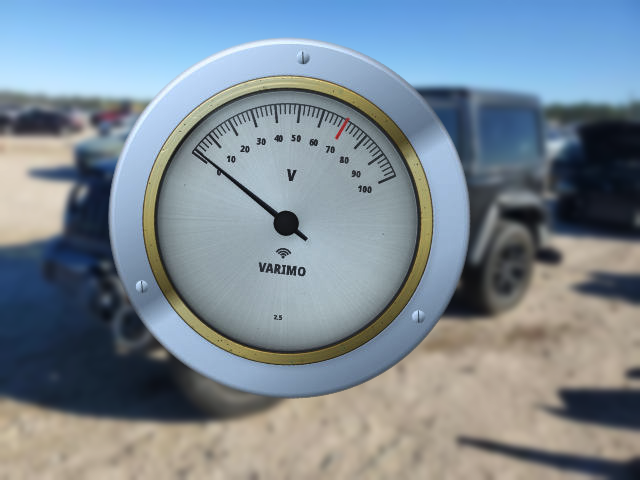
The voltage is 2 V
